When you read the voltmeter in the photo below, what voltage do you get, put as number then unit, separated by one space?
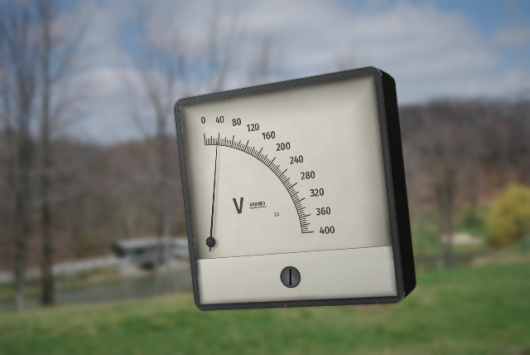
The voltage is 40 V
